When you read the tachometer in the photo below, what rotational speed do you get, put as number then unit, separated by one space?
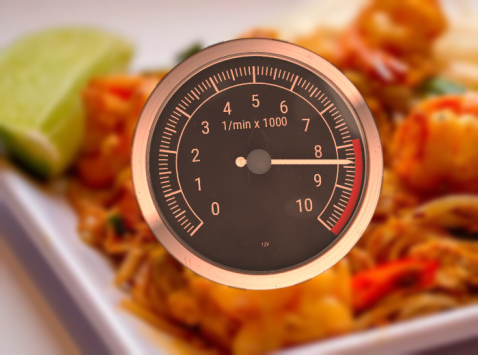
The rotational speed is 8400 rpm
